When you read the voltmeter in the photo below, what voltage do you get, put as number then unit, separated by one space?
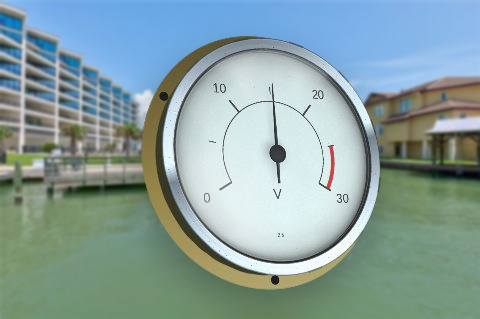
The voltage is 15 V
